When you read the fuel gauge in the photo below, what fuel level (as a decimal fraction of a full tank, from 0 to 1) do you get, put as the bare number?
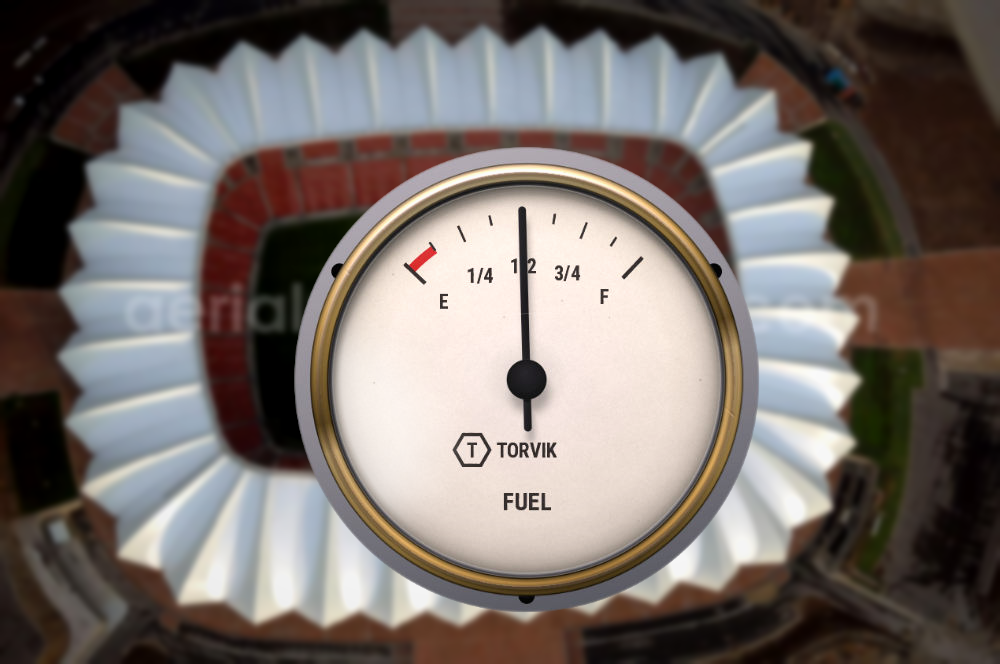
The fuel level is 0.5
